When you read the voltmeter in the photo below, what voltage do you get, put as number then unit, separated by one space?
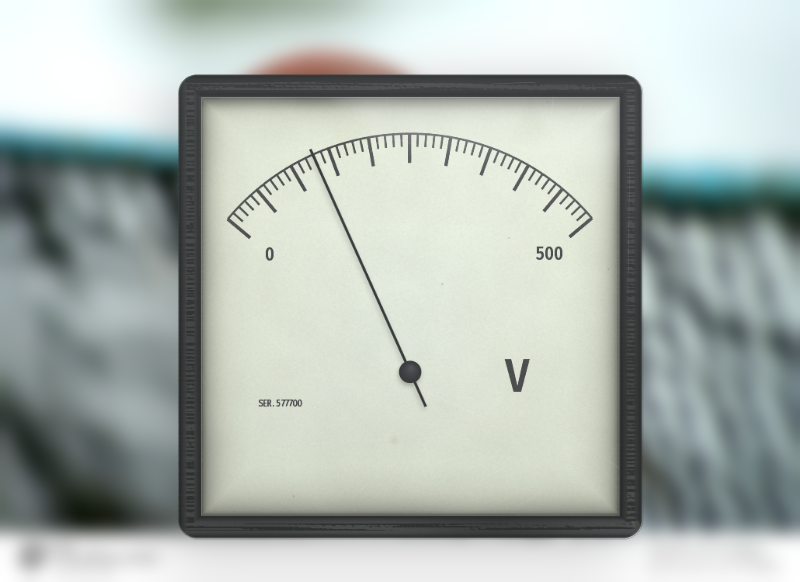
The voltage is 130 V
